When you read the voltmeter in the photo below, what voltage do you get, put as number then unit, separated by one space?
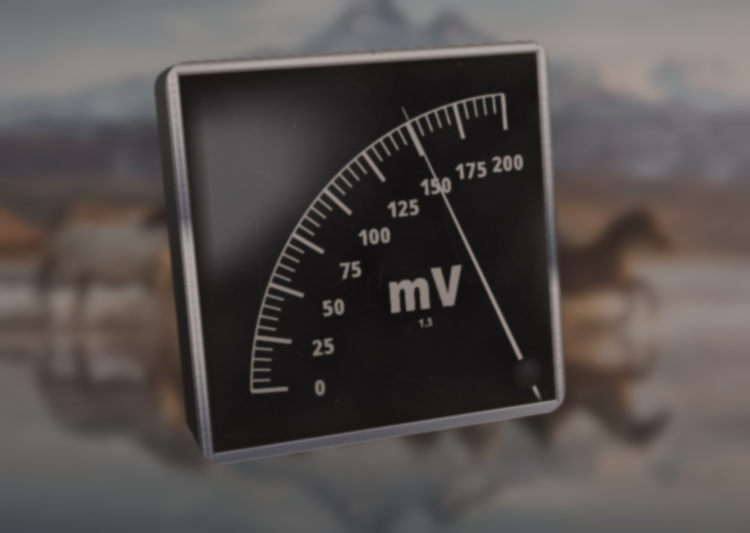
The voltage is 150 mV
